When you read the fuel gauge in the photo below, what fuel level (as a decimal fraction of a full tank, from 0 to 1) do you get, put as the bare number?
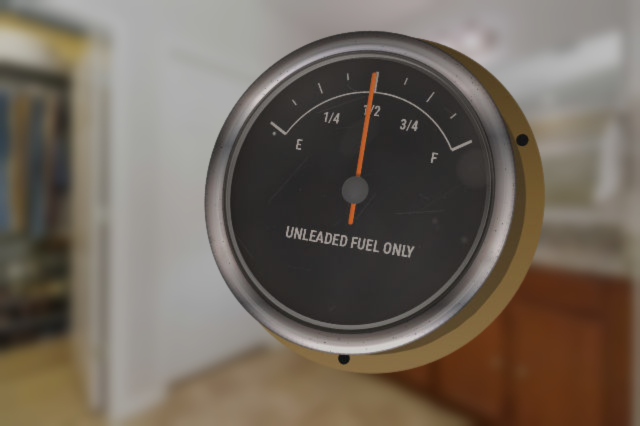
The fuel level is 0.5
